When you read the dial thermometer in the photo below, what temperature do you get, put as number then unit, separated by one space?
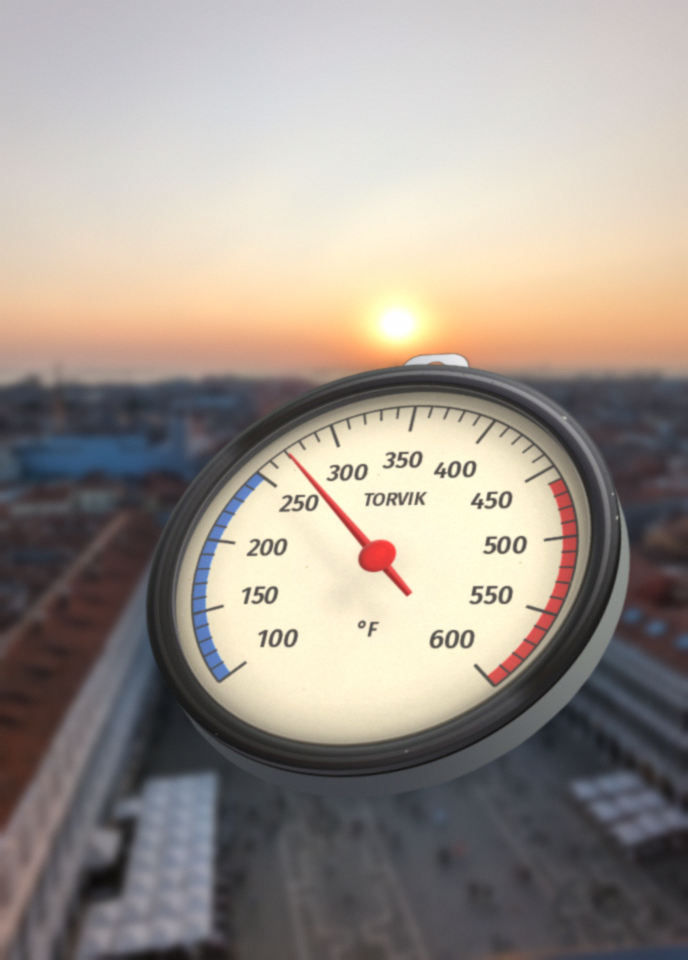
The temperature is 270 °F
